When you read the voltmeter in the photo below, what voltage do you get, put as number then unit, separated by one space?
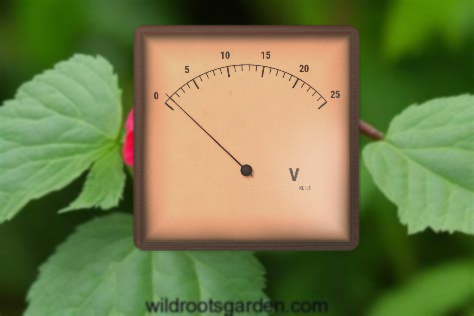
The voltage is 1 V
